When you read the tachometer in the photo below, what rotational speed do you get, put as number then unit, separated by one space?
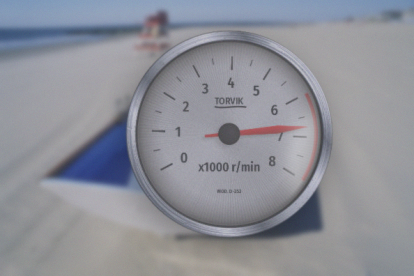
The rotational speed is 6750 rpm
